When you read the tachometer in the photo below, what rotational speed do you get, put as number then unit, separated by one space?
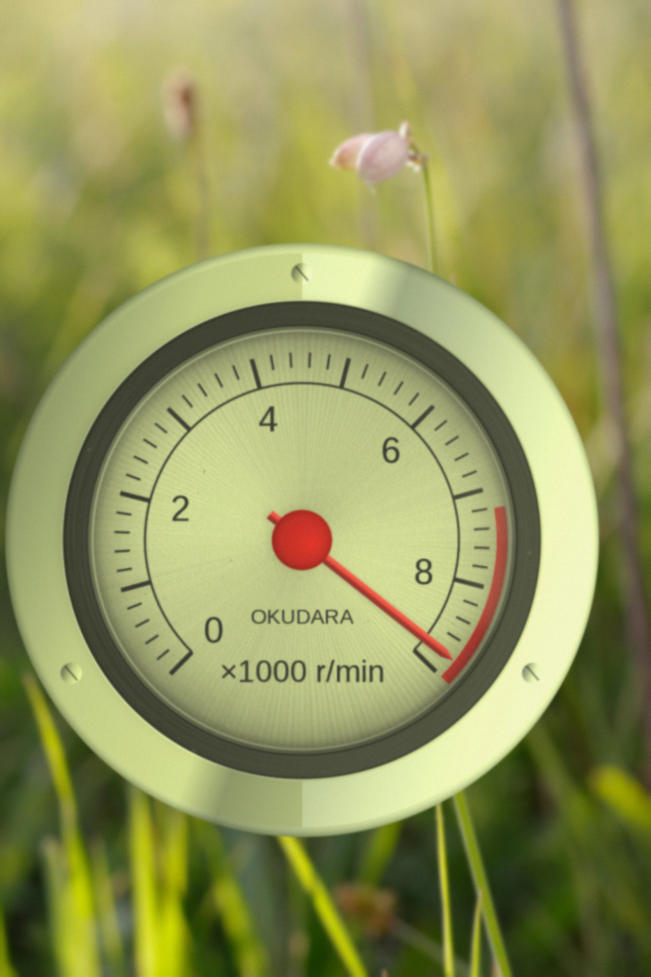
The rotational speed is 8800 rpm
